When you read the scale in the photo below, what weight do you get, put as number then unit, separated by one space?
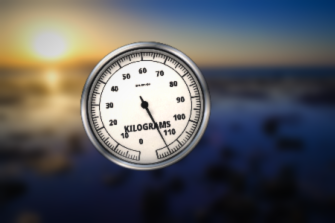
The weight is 115 kg
